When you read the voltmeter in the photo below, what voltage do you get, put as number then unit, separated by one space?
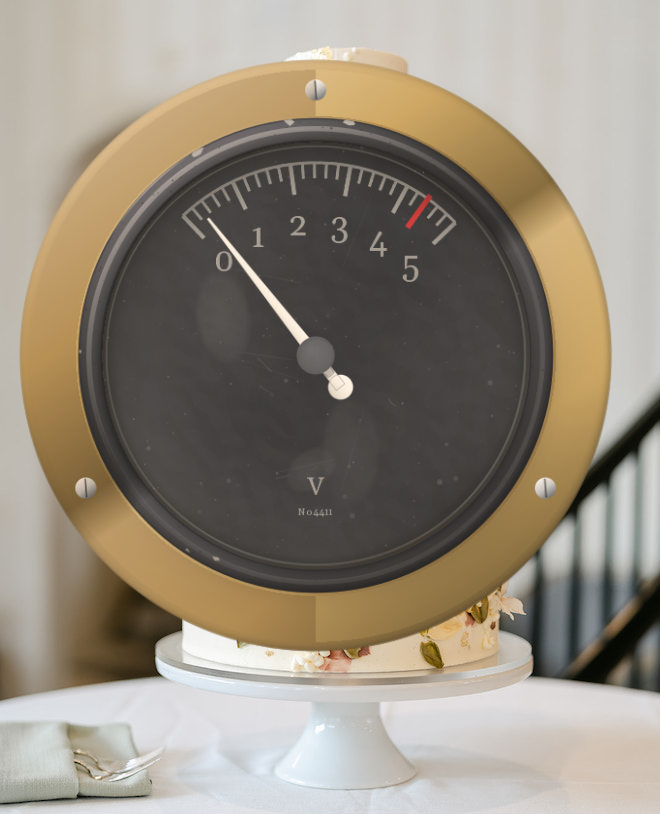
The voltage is 0.3 V
